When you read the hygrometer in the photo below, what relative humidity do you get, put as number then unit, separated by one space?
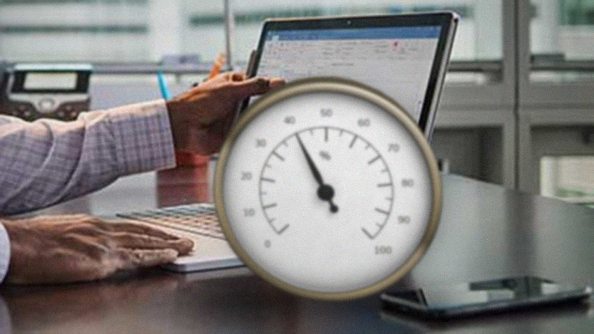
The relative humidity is 40 %
